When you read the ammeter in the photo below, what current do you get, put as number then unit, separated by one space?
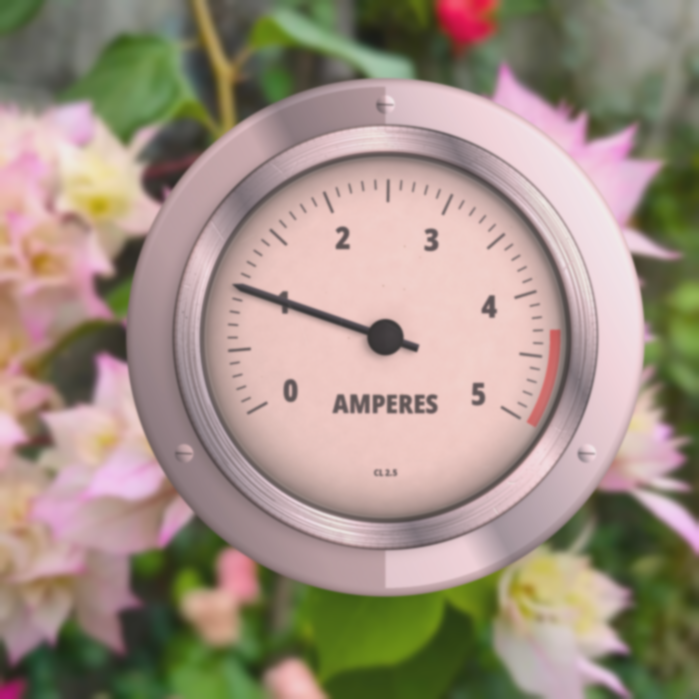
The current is 1 A
